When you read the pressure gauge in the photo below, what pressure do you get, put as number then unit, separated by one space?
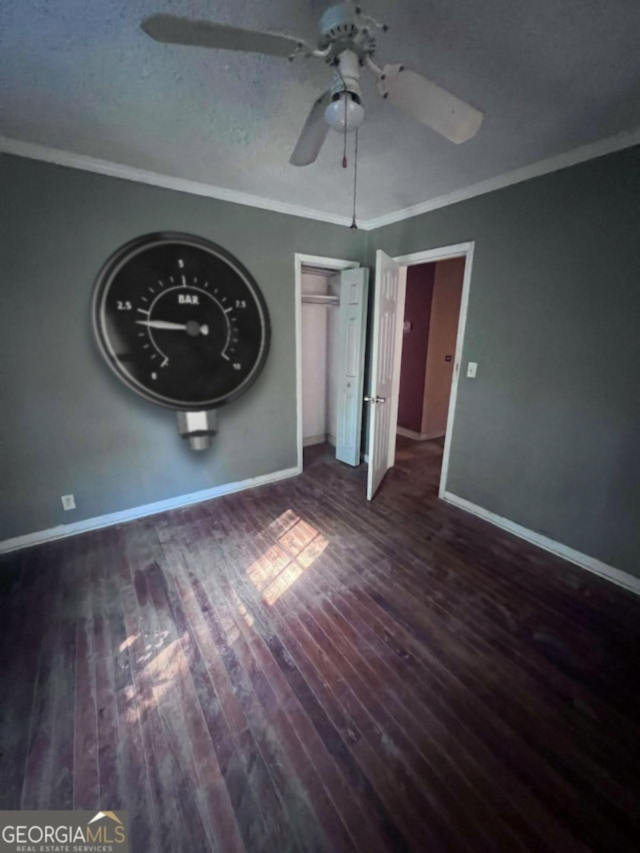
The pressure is 2 bar
